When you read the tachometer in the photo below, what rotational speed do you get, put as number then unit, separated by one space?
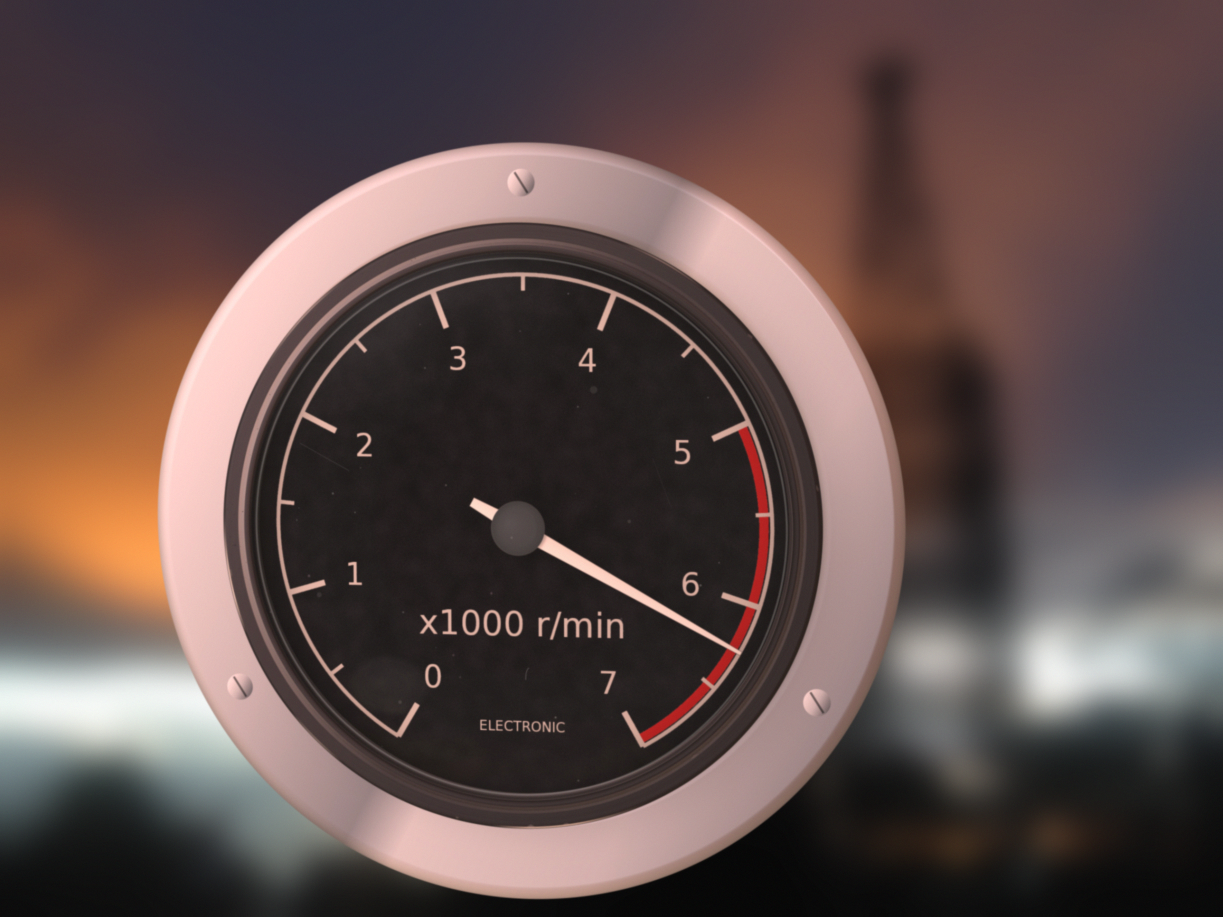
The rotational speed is 6250 rpm
